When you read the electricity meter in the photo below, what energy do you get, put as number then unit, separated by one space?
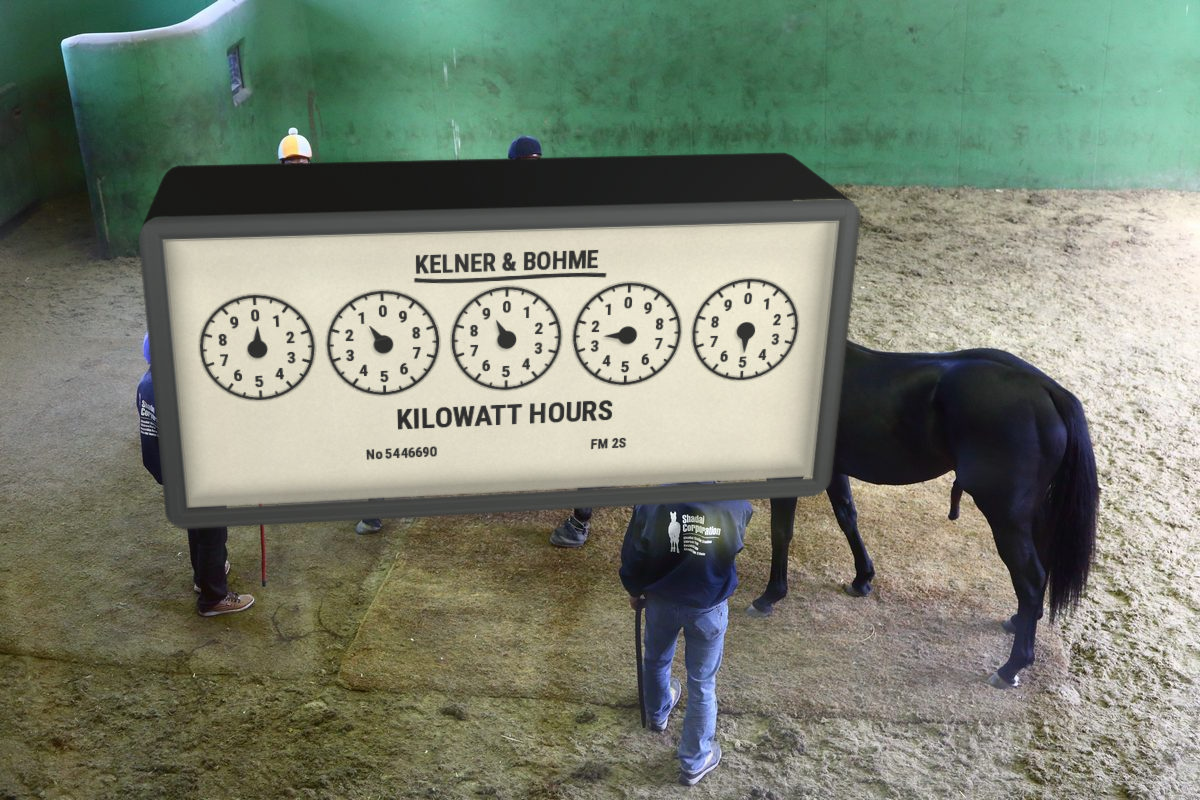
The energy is 925 kWh
